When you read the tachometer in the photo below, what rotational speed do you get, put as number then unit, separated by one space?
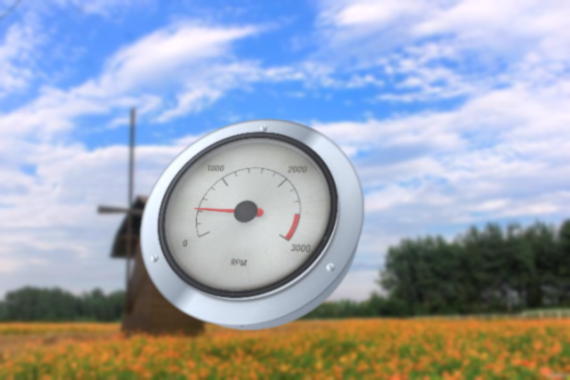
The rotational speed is 400 rpm
